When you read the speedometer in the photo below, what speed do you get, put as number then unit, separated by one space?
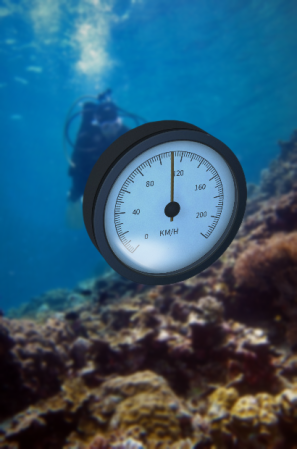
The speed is 110 km/h
